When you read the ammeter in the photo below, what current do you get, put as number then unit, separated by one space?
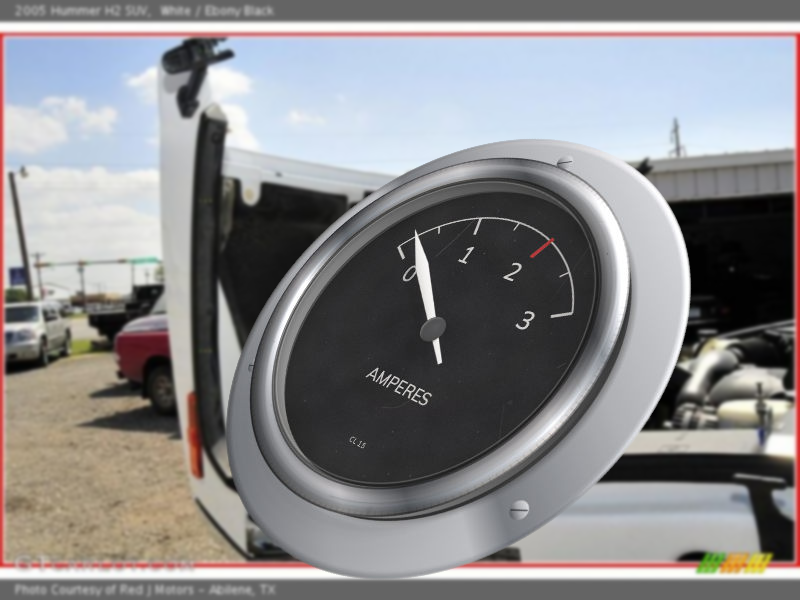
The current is 0.25 A
